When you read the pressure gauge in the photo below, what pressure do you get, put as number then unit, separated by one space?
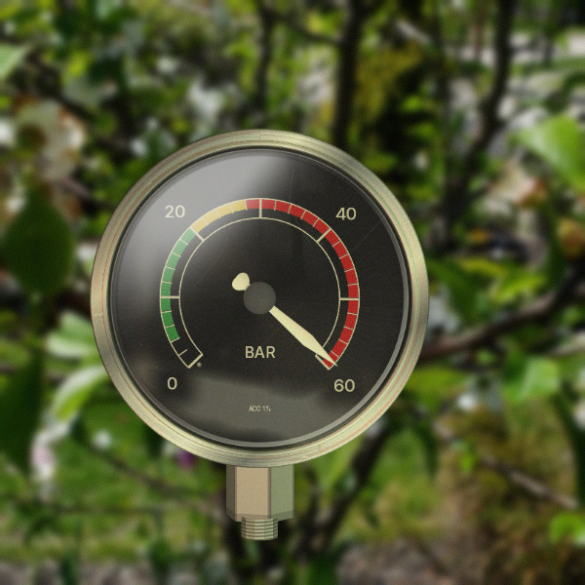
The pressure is 59 bar
